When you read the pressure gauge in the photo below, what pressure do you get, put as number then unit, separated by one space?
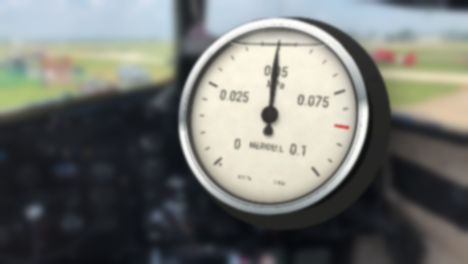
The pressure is 0.05 MPa
